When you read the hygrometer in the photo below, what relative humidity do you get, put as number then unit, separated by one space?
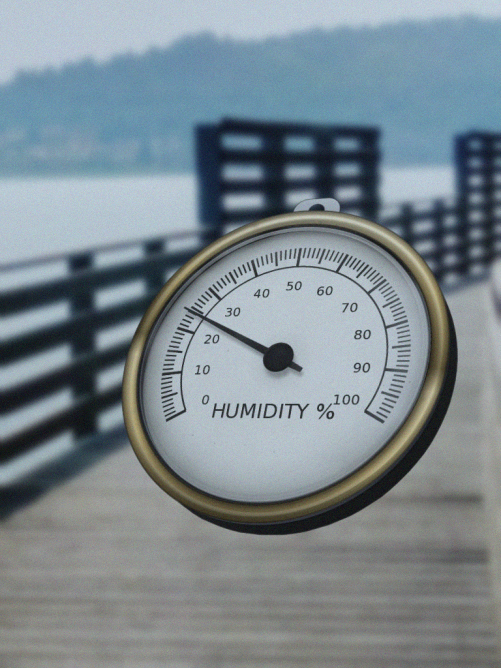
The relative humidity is 24 %
